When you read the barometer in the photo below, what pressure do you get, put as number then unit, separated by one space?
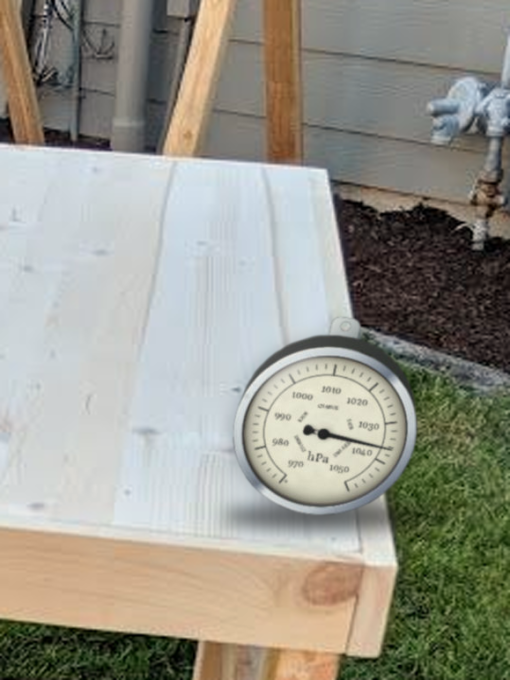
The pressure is 1036 hPa
